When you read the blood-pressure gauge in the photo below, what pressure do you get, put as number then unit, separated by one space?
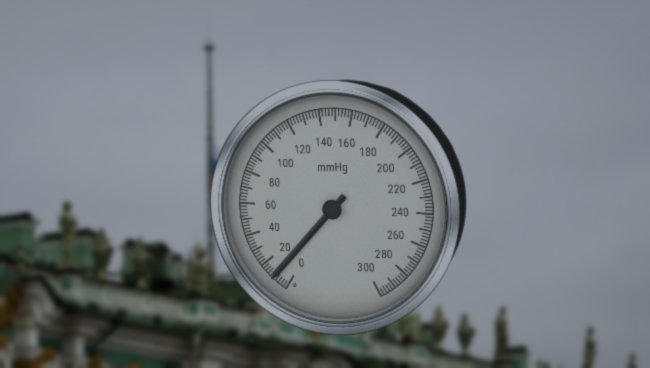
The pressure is 10 mmHg
